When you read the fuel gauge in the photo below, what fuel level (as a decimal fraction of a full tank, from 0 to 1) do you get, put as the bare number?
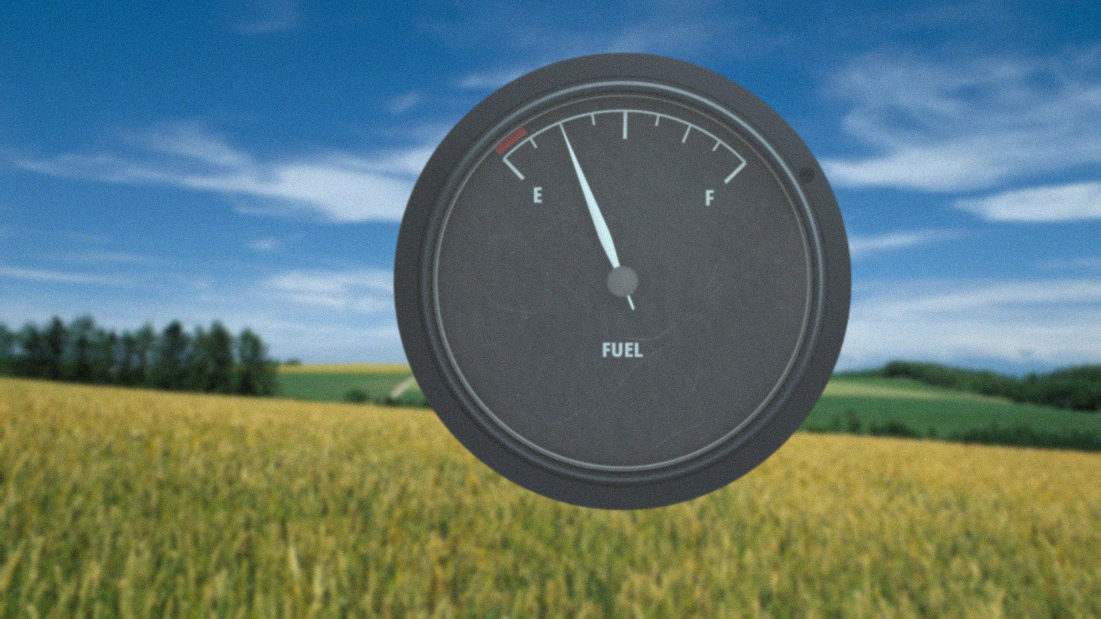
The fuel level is 0.25
